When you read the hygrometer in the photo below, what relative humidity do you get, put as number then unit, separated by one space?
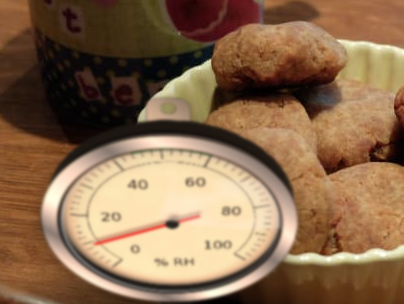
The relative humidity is 10 %
